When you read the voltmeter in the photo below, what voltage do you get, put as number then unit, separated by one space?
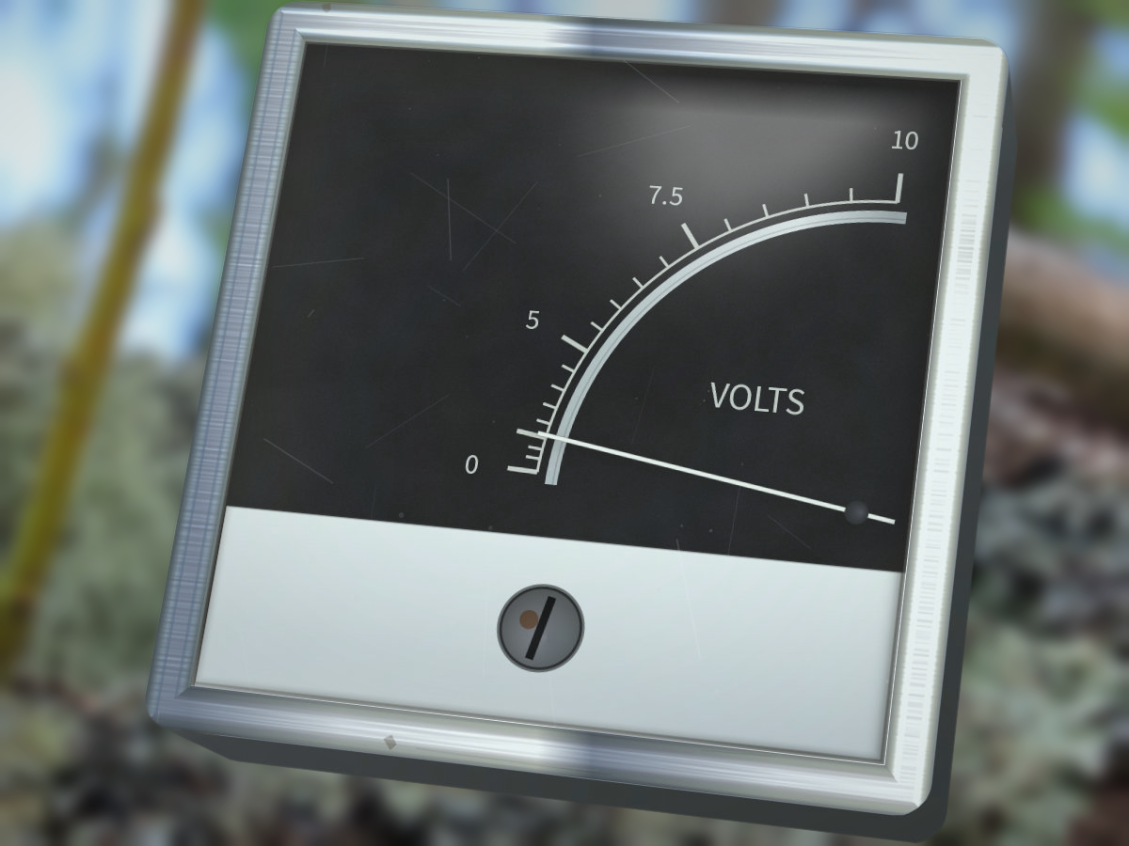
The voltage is 2.5 V
